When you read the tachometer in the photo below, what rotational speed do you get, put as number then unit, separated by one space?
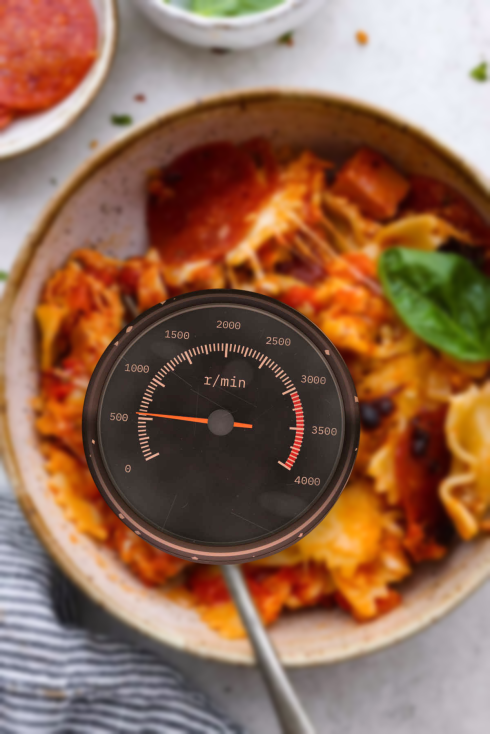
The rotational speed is 550 rpm
